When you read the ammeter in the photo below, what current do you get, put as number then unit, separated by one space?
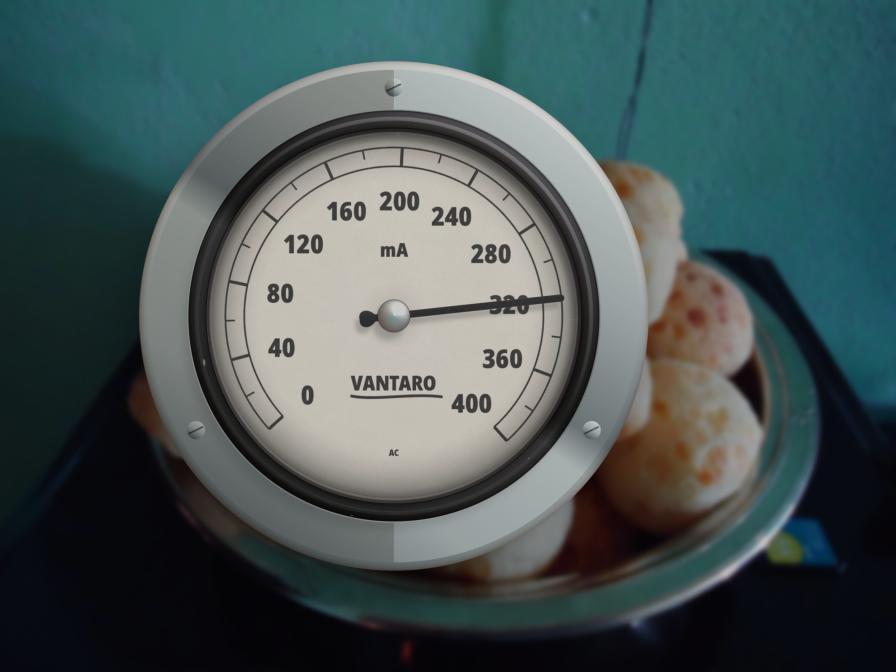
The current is 320 mA
